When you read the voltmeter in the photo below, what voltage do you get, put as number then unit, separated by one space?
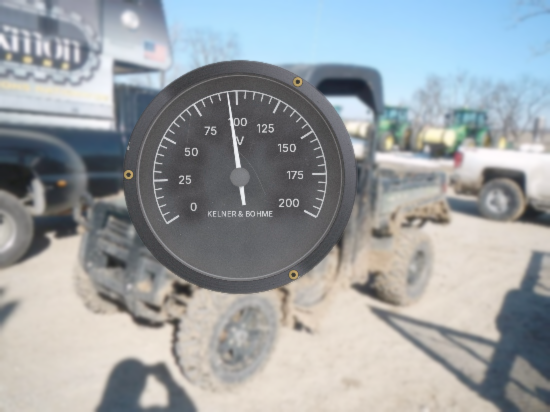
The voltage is 95 V
